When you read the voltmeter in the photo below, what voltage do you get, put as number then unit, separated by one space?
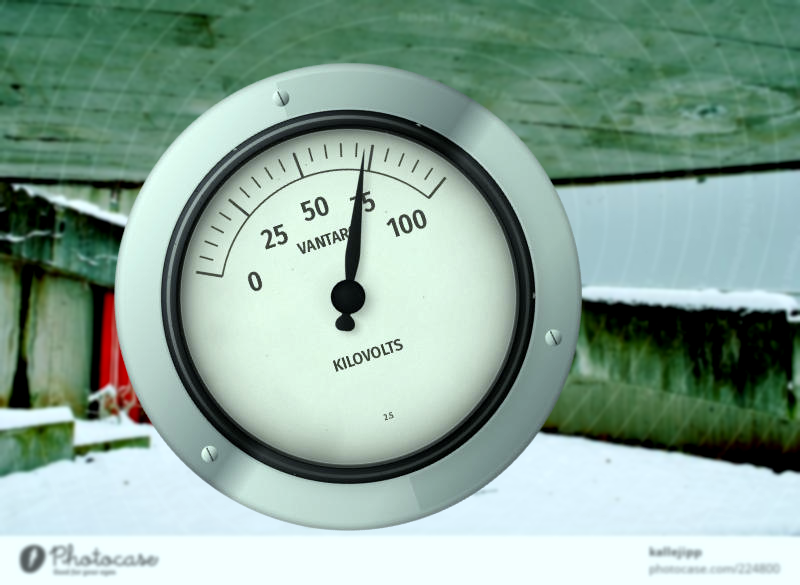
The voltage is 72.5 kV
